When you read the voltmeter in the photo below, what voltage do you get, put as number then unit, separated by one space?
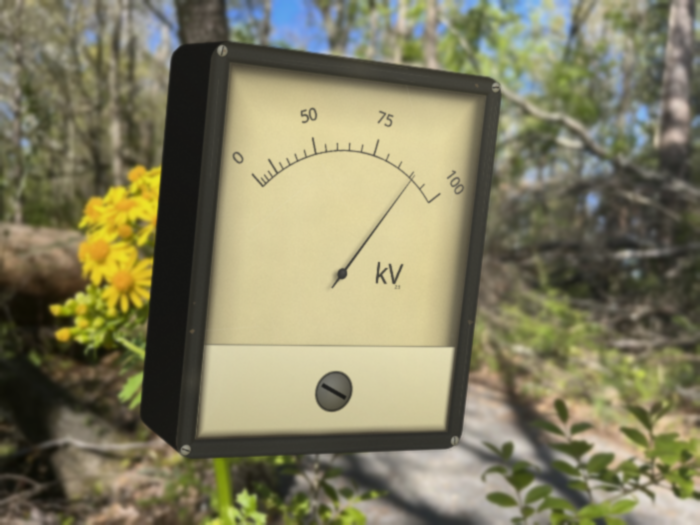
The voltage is 90 kV
